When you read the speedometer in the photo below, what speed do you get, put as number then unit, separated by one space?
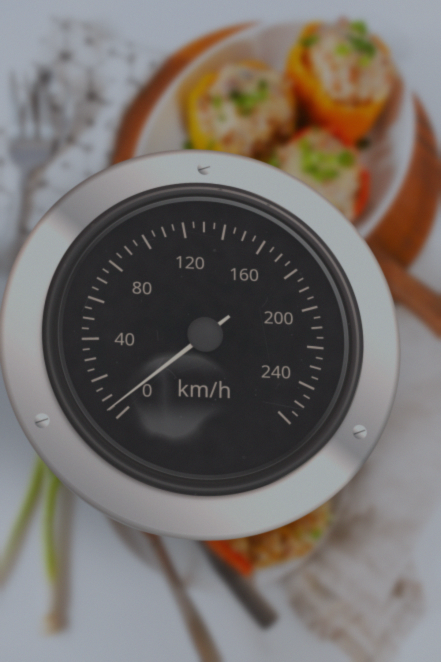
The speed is 5 km/h
